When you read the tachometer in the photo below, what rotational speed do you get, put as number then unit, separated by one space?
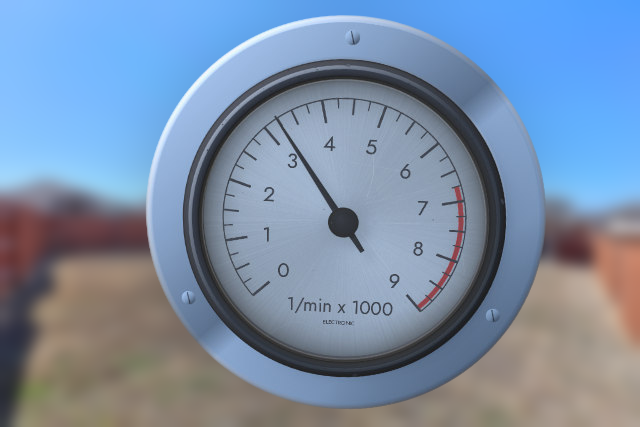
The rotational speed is 3250 rpm
